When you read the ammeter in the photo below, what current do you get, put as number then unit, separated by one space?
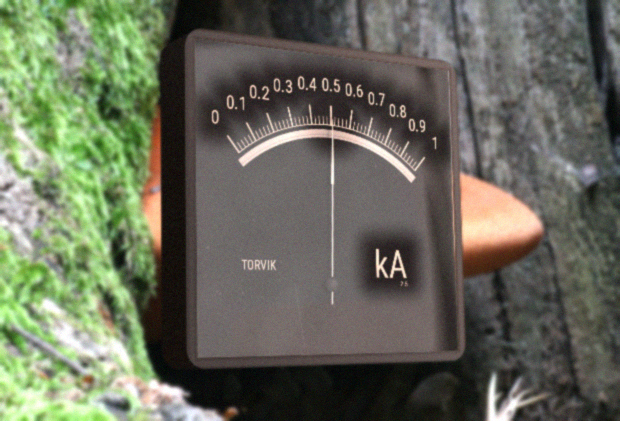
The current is 0.5 kA
